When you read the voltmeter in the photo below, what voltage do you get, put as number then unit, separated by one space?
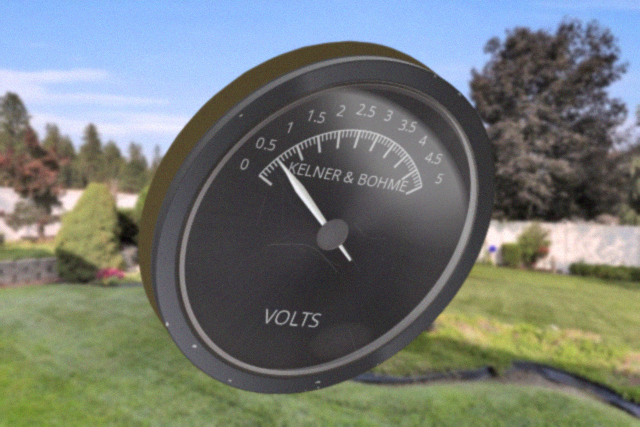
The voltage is 0.5 V
